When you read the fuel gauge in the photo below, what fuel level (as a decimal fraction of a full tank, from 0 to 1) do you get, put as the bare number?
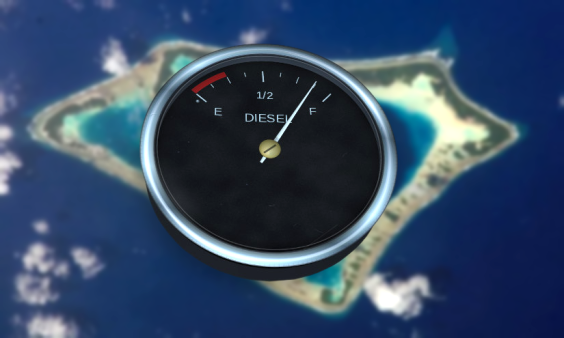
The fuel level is 0.875
